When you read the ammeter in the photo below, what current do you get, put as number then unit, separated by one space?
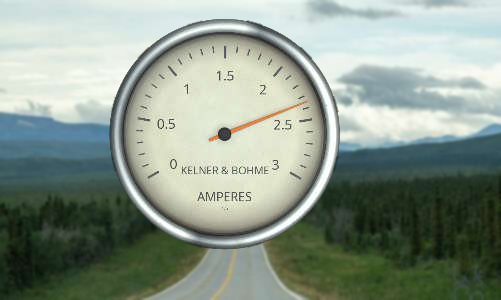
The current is 2.35 A
